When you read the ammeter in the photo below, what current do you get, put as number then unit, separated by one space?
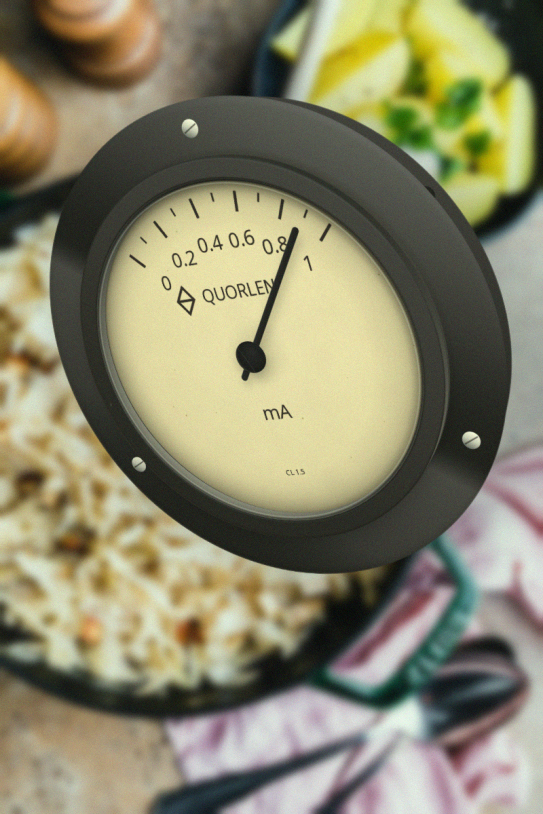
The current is 0.9 mA
